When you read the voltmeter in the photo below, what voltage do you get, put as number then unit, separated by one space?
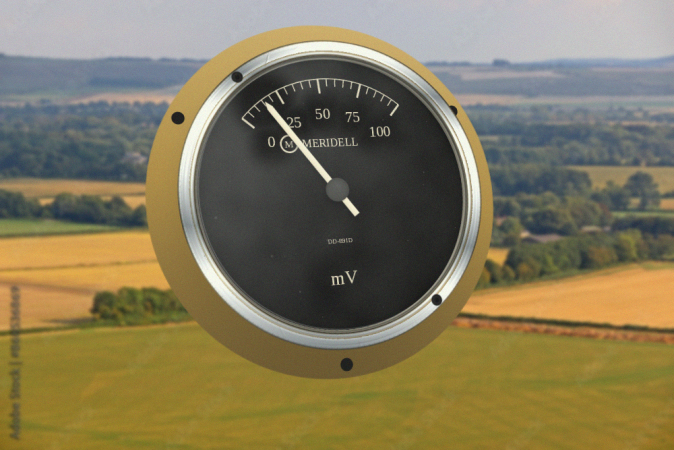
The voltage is 15 mV
